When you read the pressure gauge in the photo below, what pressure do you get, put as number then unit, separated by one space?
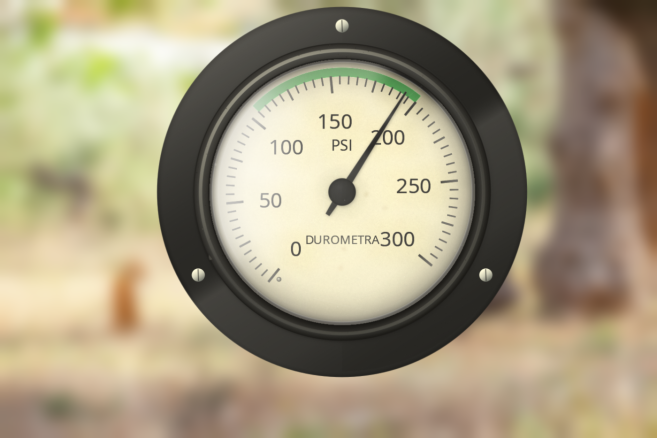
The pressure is 192.5 psi
